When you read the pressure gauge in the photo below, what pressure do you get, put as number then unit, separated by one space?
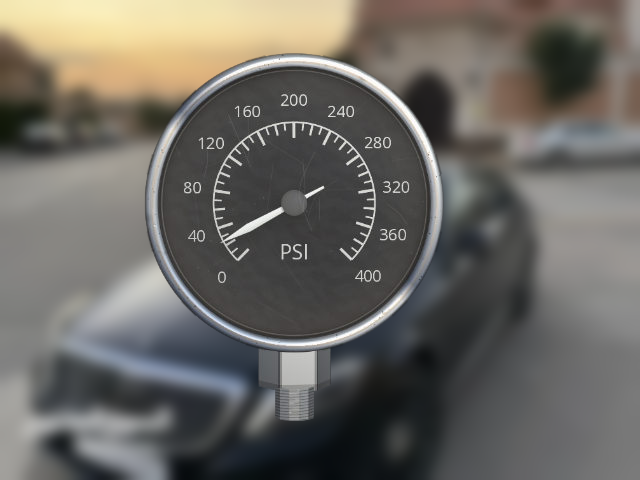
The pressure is 25 psi
